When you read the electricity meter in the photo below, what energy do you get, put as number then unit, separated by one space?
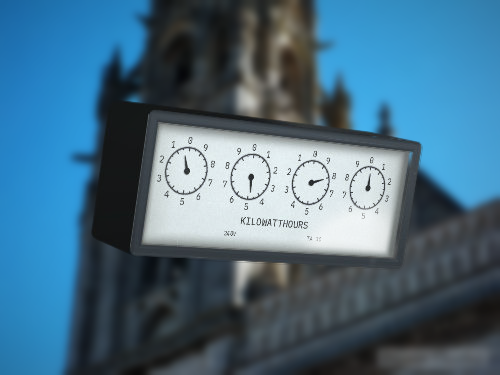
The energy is 480 kWh
